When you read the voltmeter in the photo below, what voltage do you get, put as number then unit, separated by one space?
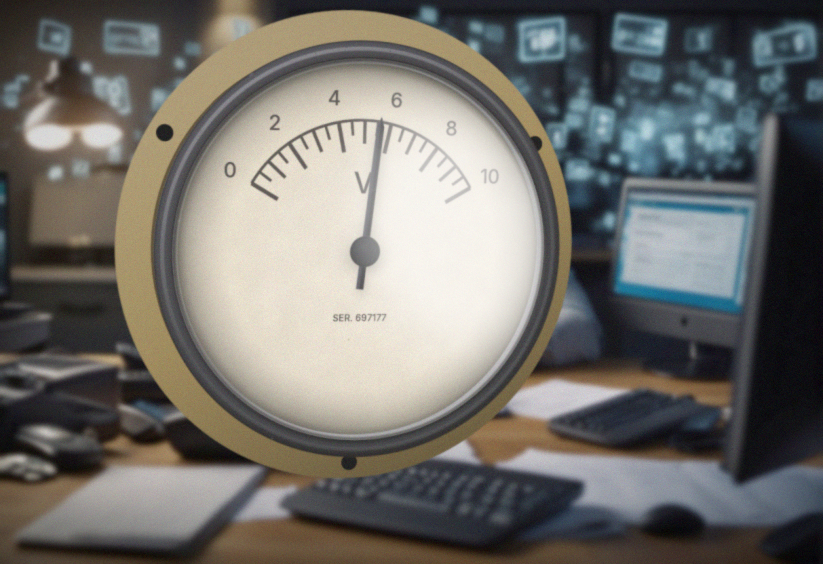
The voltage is 5.5 V
